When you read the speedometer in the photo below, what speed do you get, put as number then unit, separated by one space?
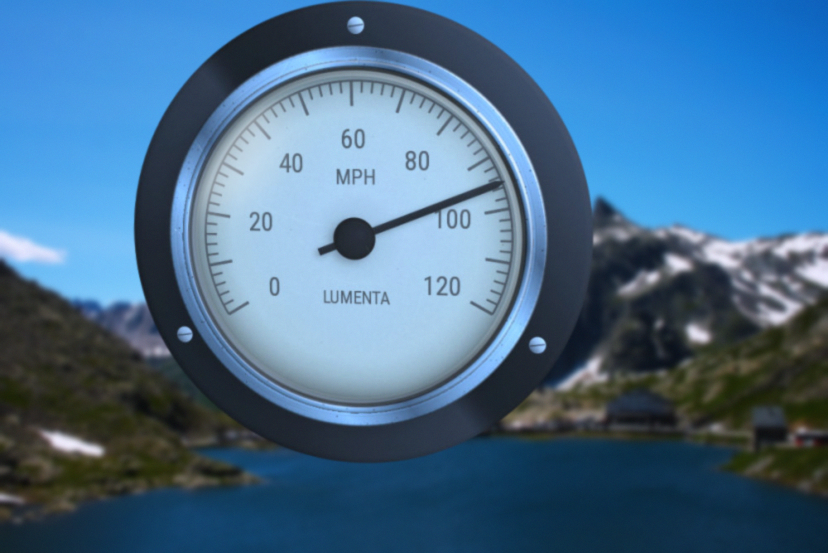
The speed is 95 mph
